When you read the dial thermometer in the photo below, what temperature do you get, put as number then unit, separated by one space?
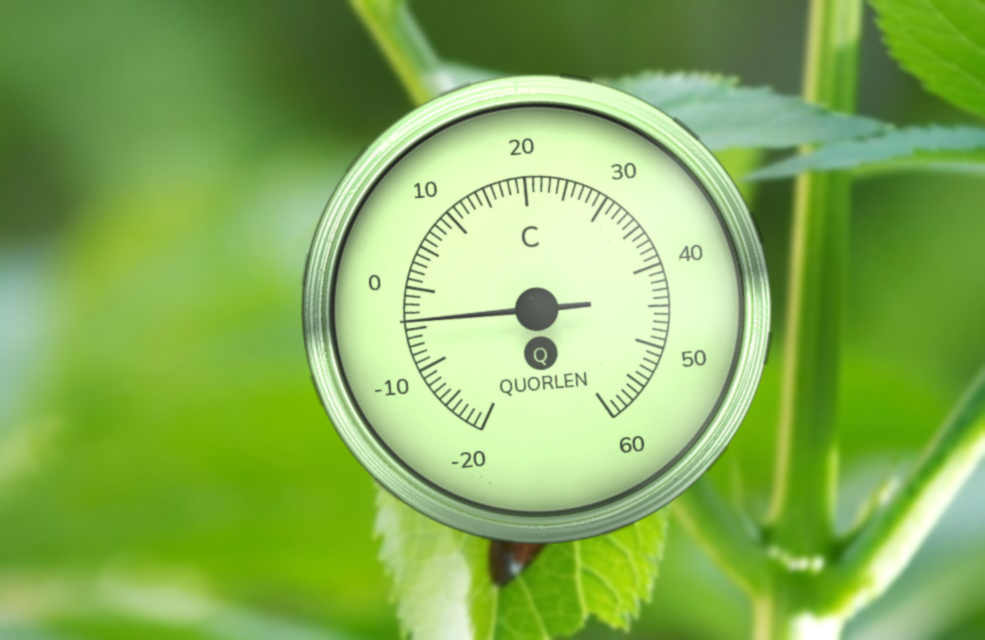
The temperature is -4 °C
